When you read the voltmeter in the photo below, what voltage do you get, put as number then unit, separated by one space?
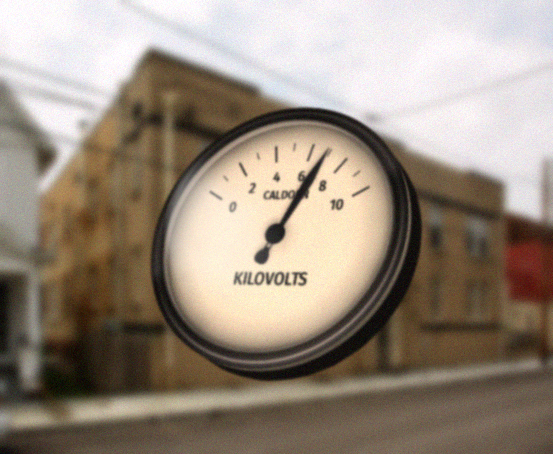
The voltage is 7 kV
